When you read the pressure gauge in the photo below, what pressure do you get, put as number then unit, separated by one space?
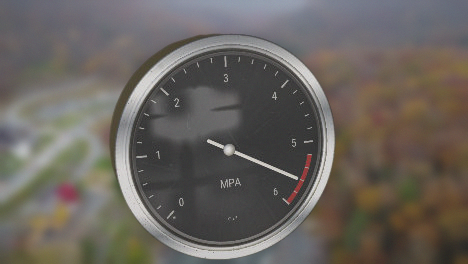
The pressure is 5.6 MPa
